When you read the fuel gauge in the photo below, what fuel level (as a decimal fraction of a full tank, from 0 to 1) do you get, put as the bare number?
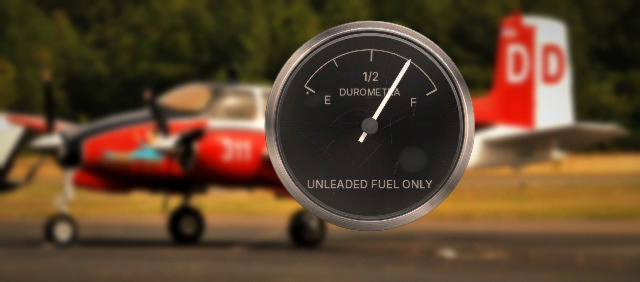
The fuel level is 0.75
